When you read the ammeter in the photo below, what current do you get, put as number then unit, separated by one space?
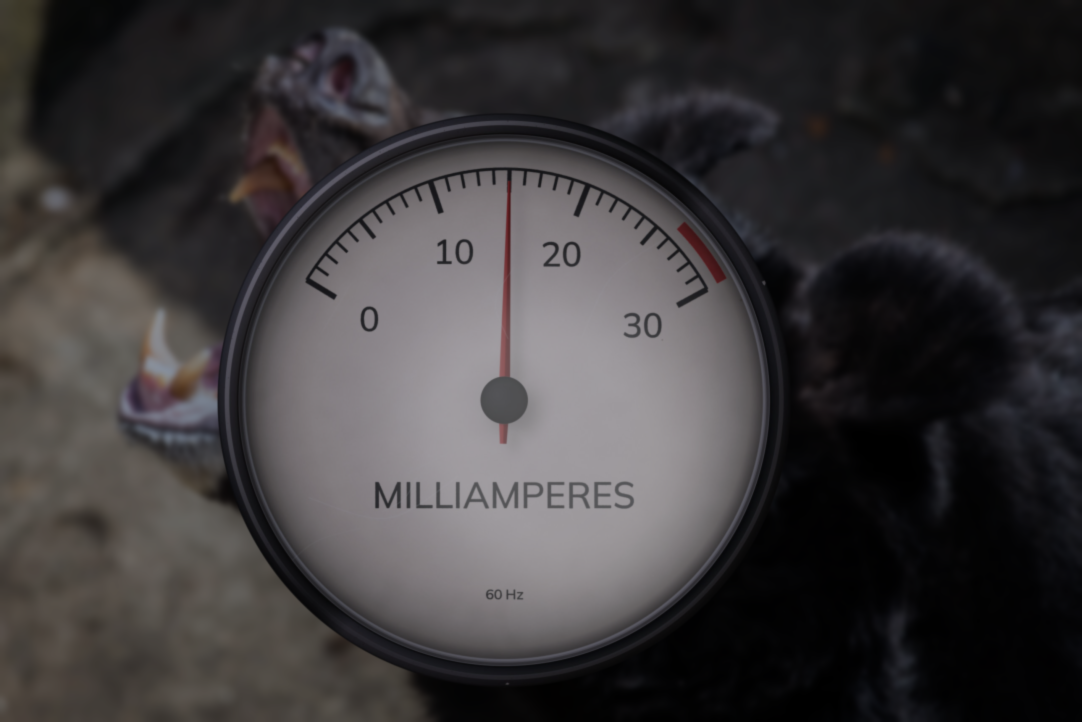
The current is 15 mA
